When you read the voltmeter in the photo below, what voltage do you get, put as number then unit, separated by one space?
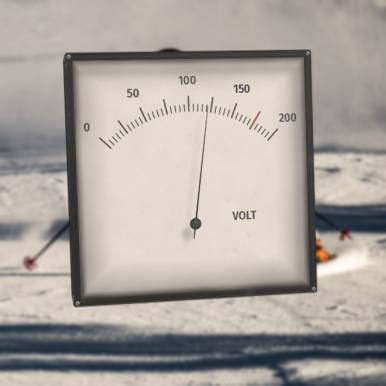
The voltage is 120 V
